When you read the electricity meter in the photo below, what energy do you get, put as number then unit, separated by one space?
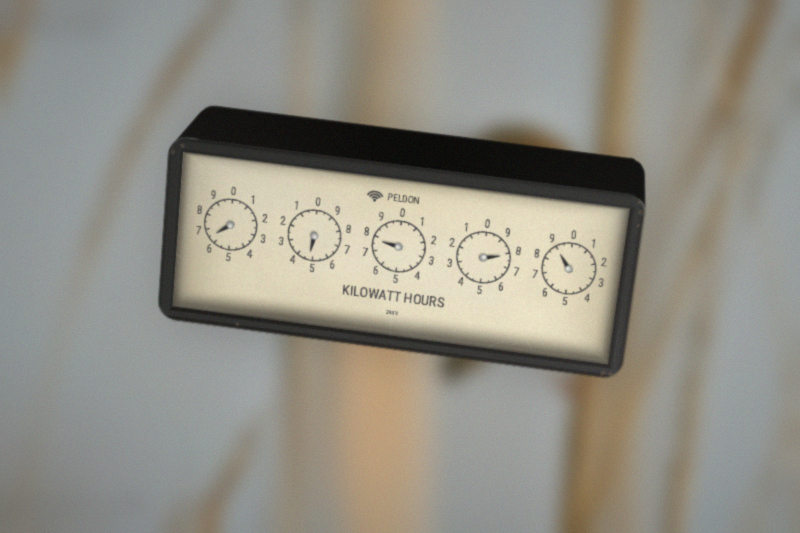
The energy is 64779 kWh
